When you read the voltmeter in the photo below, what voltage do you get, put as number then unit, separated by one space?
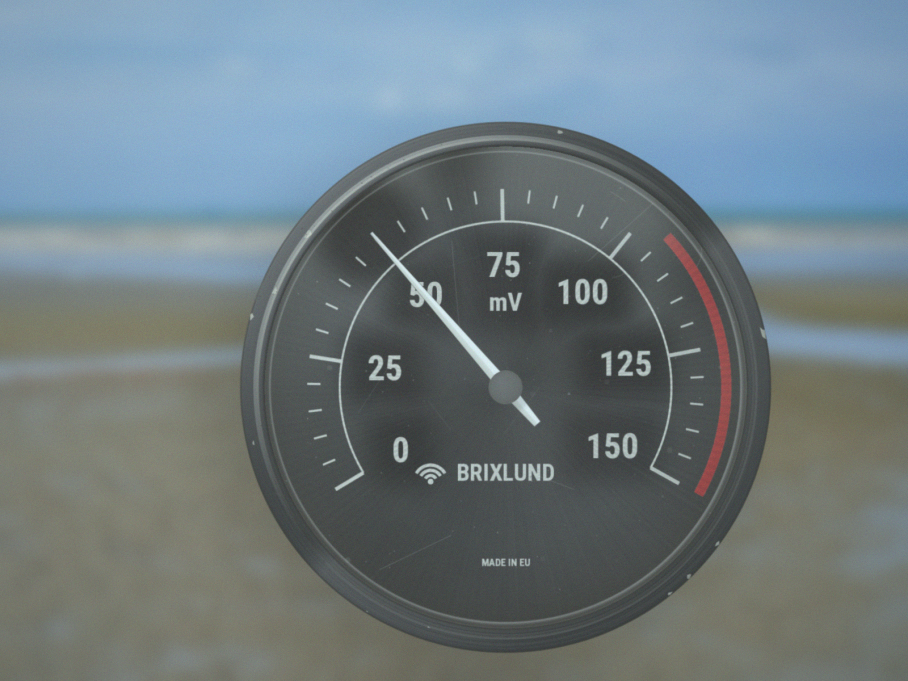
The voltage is 50 mV
